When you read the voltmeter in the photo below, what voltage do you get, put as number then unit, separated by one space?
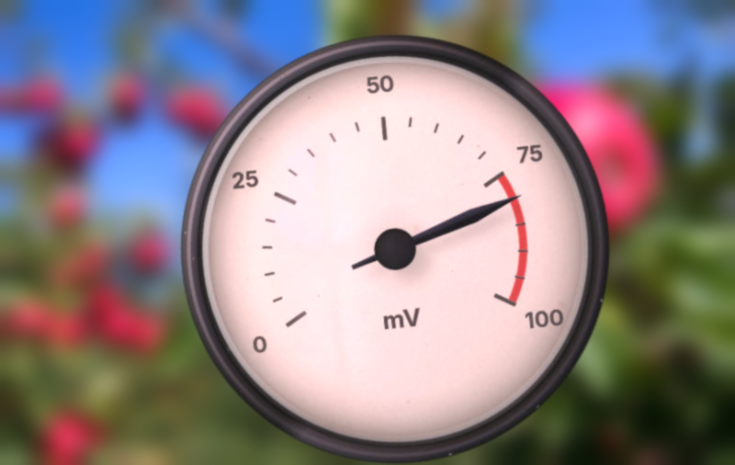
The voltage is 80 mV
